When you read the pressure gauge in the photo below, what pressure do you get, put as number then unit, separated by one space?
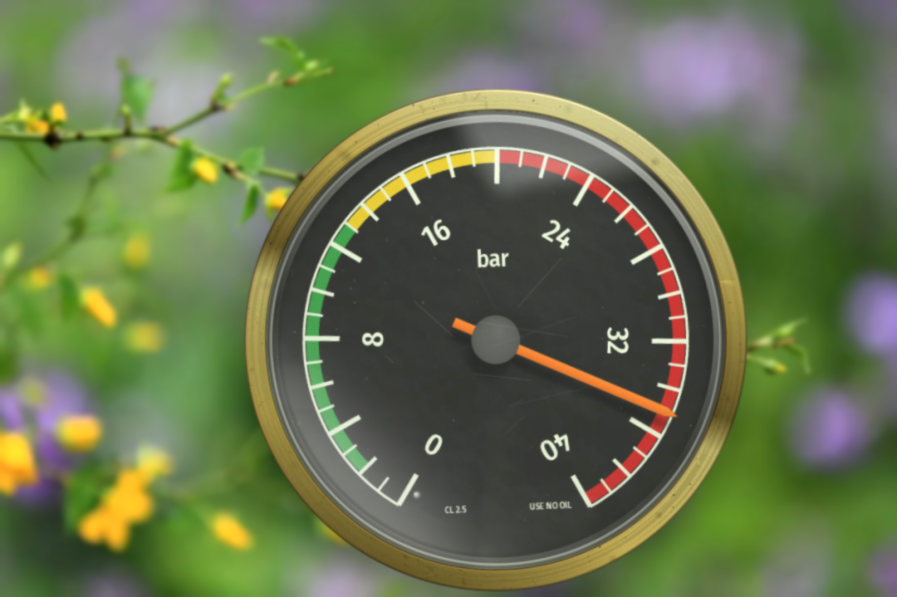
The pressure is 35 bar
